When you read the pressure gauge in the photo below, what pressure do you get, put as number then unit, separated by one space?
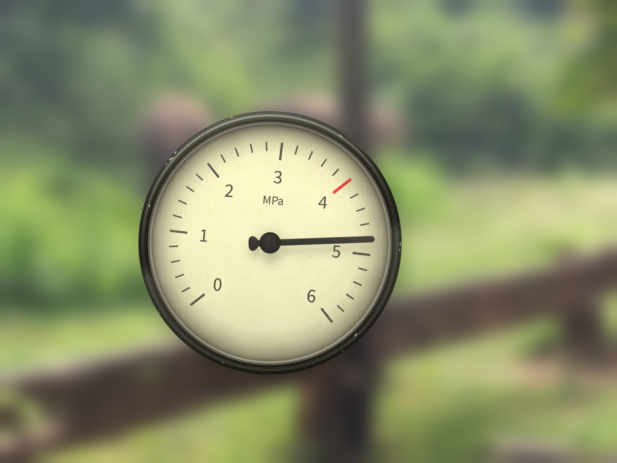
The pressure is 4.8 MPa
